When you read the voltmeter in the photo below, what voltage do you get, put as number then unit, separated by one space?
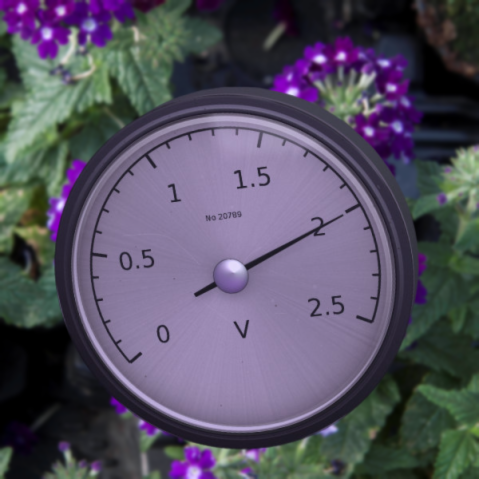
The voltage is 2 V
